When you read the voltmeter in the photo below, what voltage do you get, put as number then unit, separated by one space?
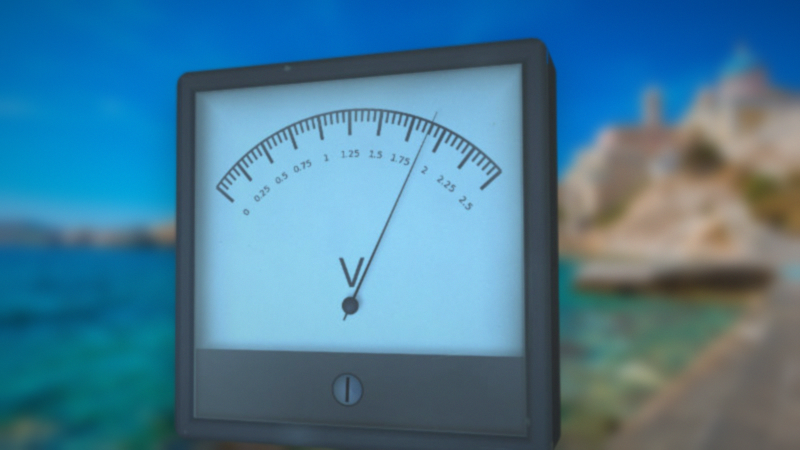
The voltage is 1.9 V
